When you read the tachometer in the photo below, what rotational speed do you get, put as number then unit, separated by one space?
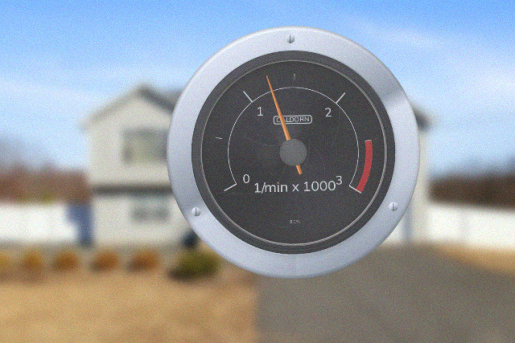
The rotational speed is 1250 rpm
